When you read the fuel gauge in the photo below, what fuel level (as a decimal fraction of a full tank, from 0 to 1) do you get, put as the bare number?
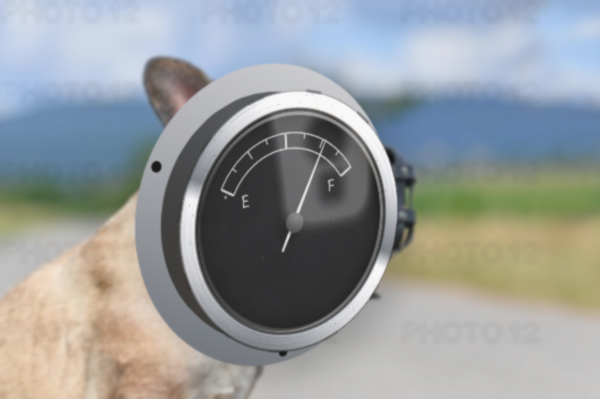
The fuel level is 0.75
